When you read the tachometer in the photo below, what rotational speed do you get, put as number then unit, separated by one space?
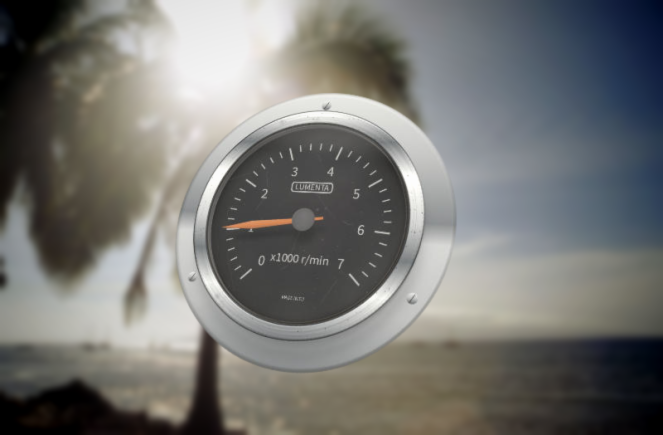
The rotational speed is 1000 rpm
